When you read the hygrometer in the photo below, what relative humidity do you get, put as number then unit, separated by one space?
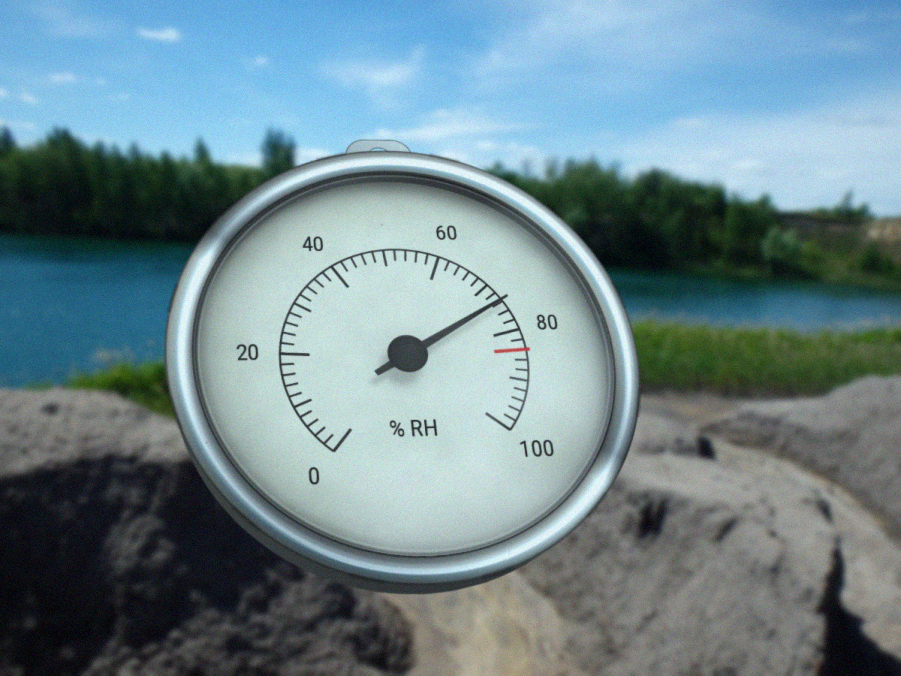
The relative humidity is 74 %
